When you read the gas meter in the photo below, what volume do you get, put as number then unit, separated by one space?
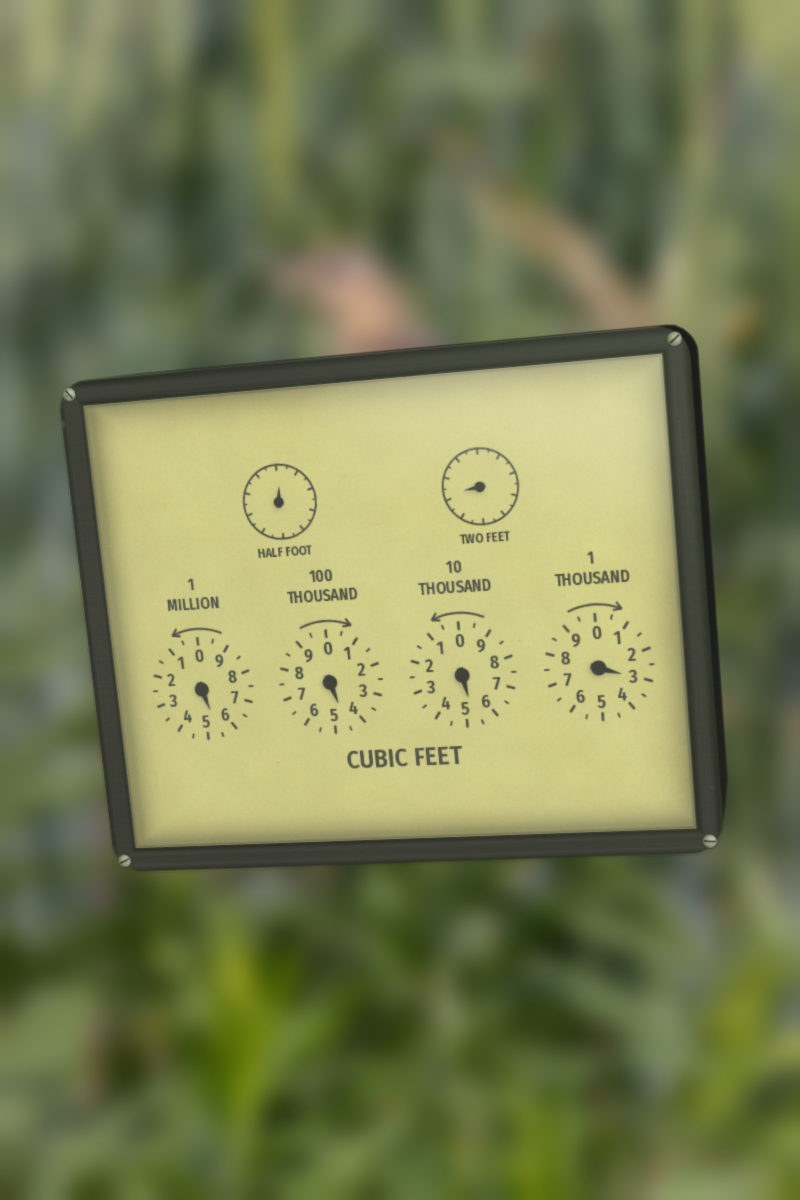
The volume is 545300 ft³
